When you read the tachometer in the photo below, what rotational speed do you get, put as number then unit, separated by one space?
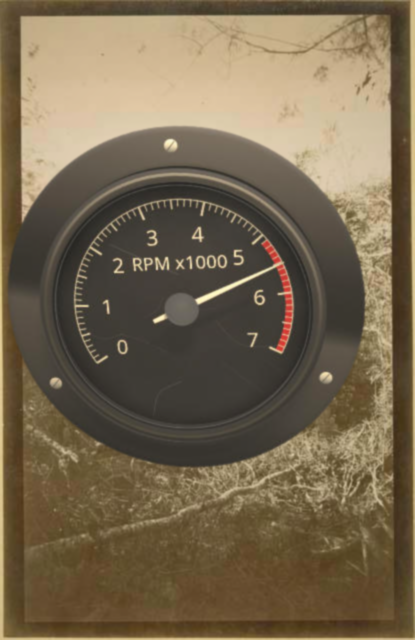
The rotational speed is 5500 rpm
